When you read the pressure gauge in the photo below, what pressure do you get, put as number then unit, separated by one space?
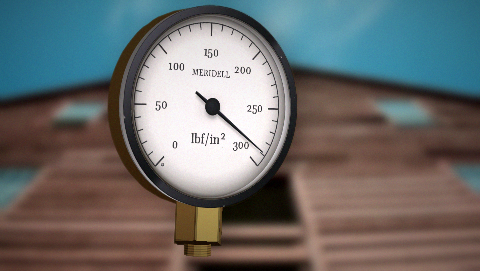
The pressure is 290 psi
